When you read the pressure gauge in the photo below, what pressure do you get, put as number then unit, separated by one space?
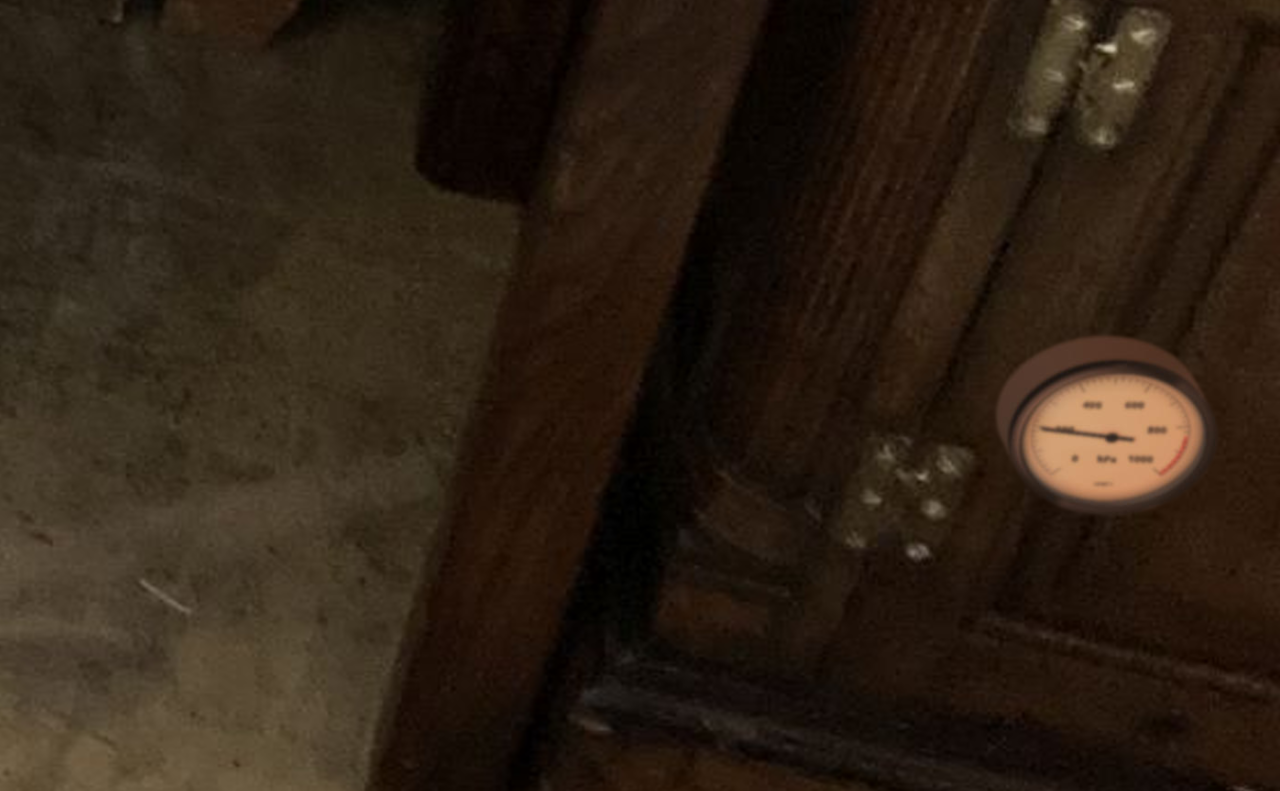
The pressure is 200 kPa
